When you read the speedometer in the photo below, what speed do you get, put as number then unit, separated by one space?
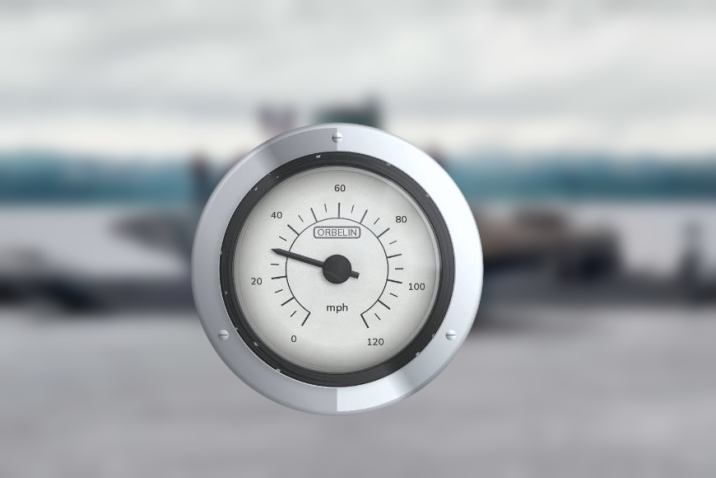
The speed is 30 mph
